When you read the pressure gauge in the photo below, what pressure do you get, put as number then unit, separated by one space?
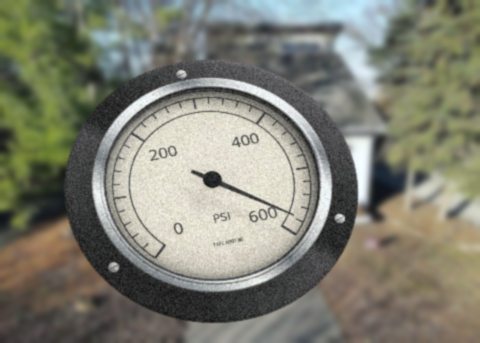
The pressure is 580 psi
